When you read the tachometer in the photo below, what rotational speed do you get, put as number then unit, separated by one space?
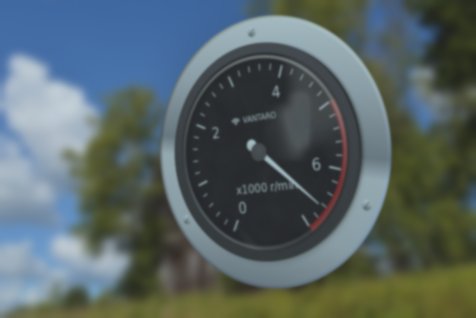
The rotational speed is 6600 rpm
